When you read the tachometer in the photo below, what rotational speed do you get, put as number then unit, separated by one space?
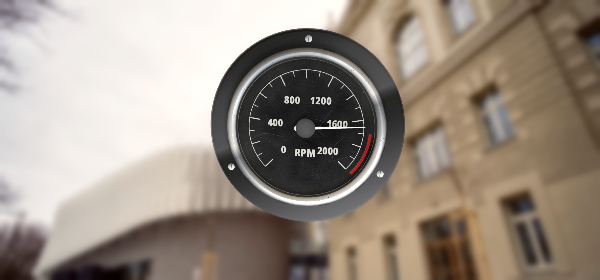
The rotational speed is 1650 rpm
